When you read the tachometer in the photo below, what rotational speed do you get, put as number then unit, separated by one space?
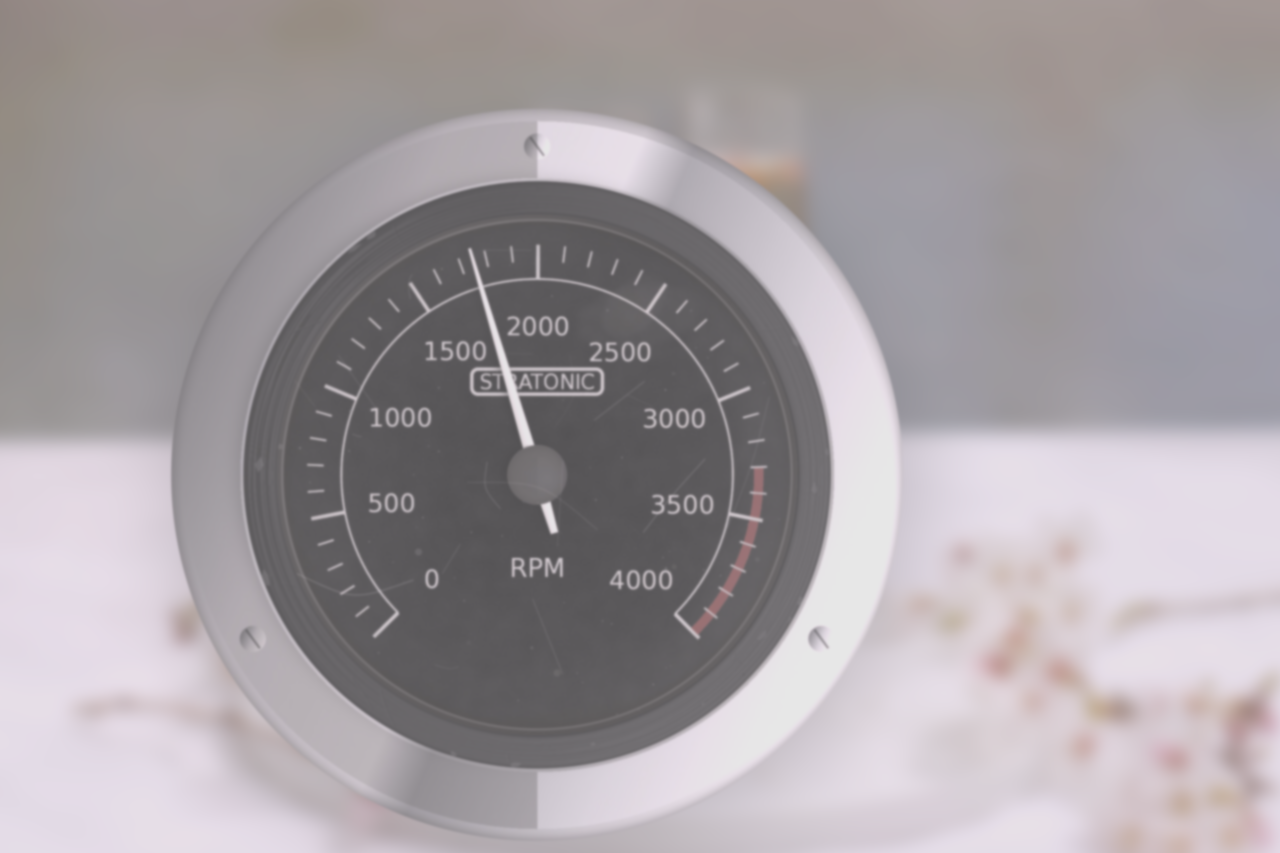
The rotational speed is 1750 rpm
